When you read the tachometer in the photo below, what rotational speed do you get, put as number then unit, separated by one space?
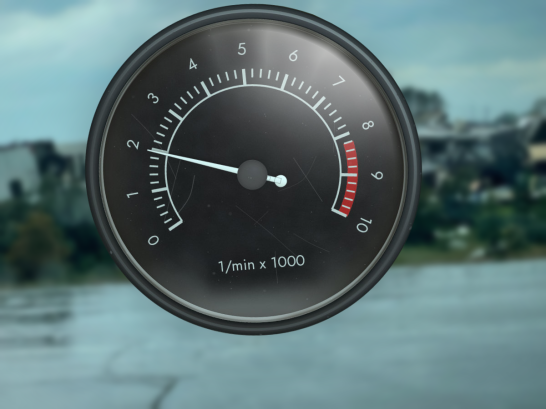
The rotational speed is 2000 rpm
